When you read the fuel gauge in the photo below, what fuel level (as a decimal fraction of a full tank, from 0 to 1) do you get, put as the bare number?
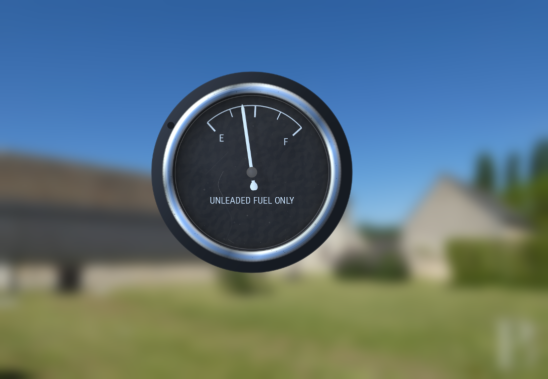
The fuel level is 0.375
